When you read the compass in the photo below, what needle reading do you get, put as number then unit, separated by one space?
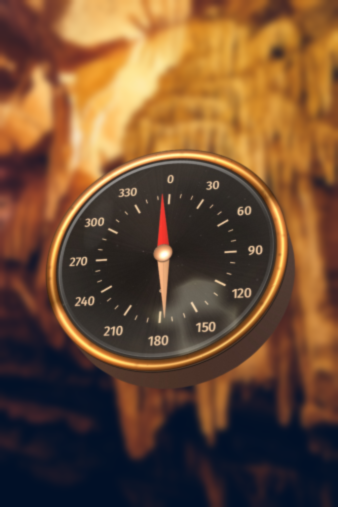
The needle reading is 355 °
